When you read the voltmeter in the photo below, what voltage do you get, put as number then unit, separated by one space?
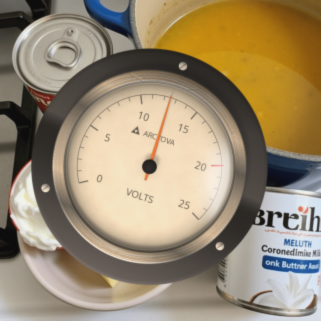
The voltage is 12.5 V
